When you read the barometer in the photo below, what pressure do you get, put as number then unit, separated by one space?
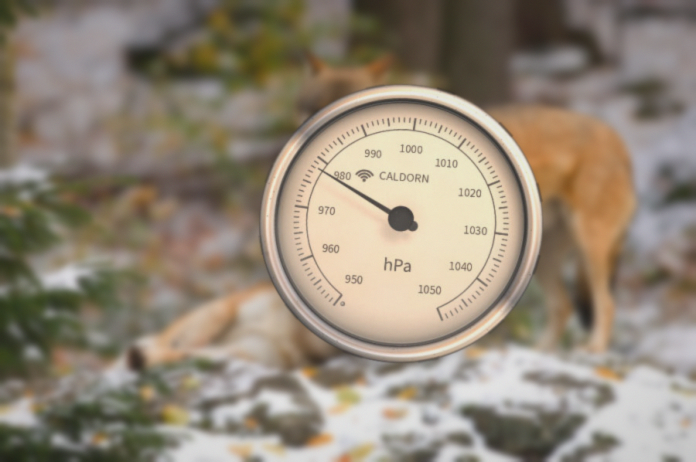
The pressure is 978 hPa
